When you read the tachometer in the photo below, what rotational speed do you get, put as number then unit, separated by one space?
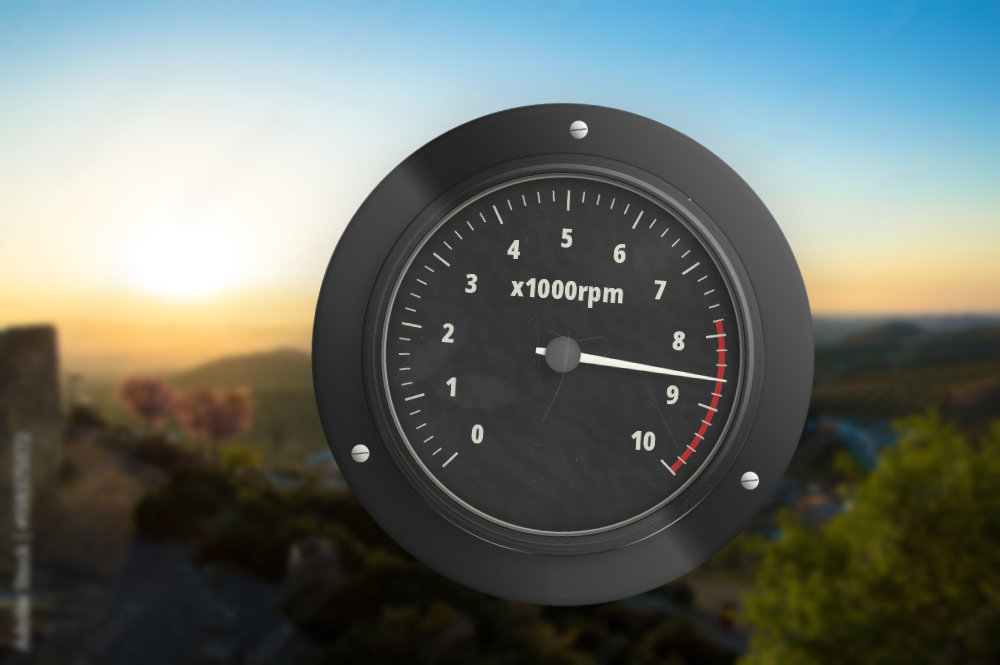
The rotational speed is 8600 rpm
